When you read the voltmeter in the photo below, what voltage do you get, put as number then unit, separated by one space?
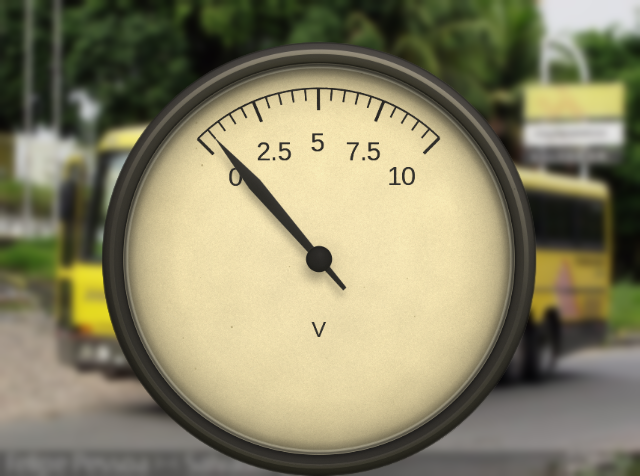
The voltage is 0.5 V
